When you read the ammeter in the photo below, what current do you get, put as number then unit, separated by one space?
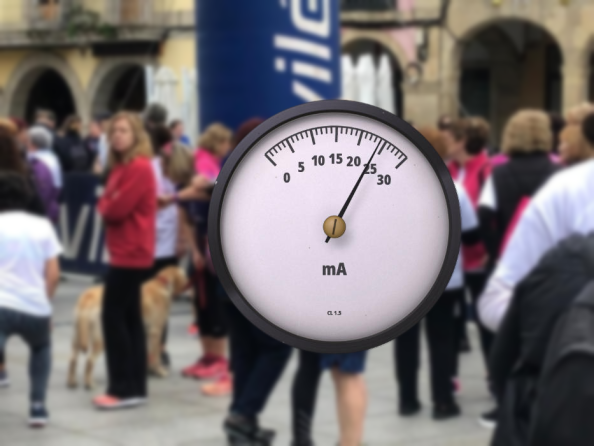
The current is 24 mA
